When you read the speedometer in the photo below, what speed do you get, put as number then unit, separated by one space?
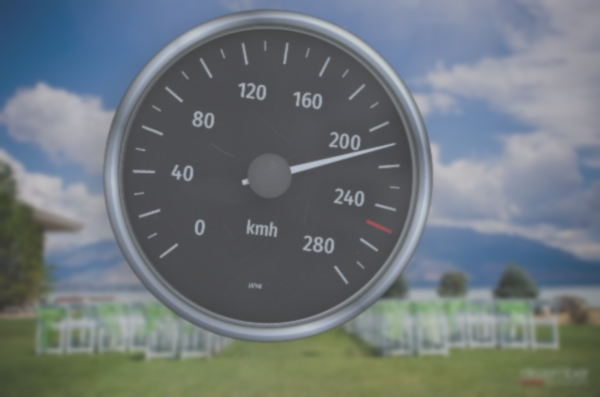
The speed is 210 km/h
